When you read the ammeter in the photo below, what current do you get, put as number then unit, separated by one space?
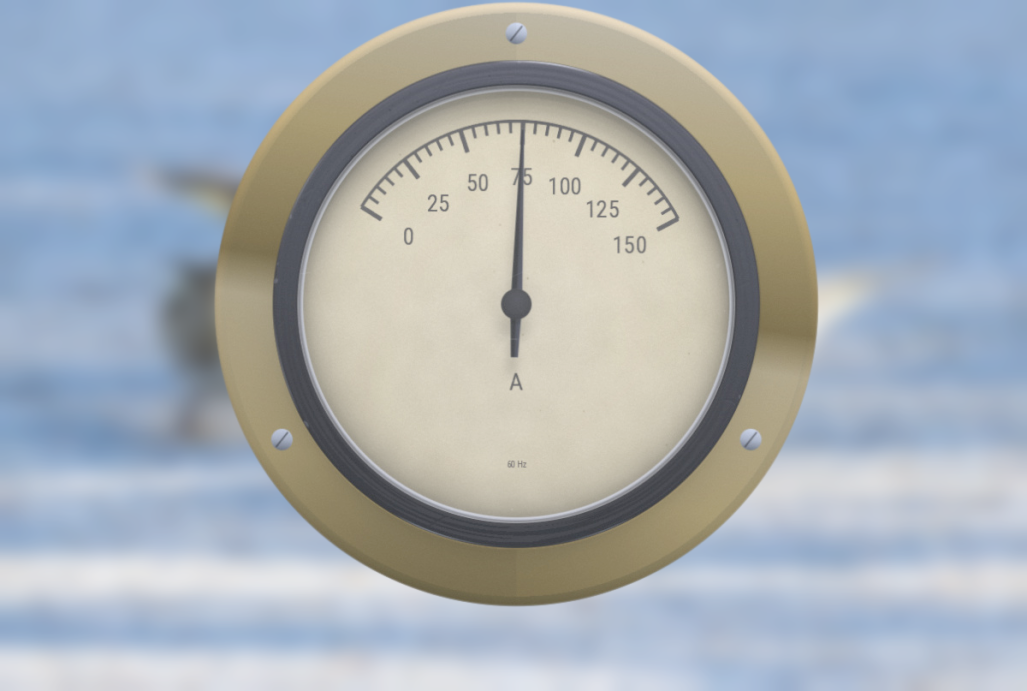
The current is 75 A
